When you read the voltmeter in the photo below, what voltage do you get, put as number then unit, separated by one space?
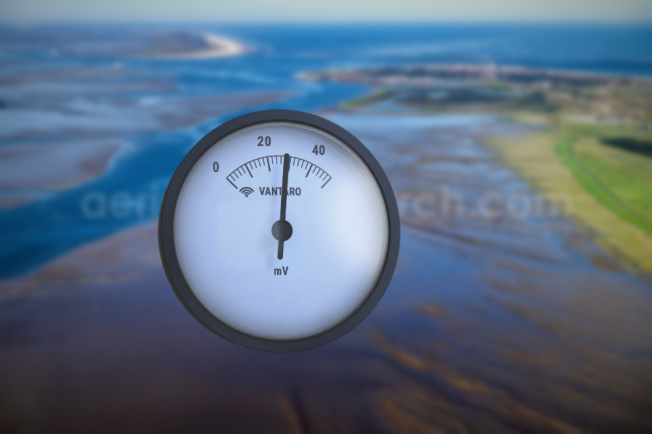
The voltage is 28 mV
